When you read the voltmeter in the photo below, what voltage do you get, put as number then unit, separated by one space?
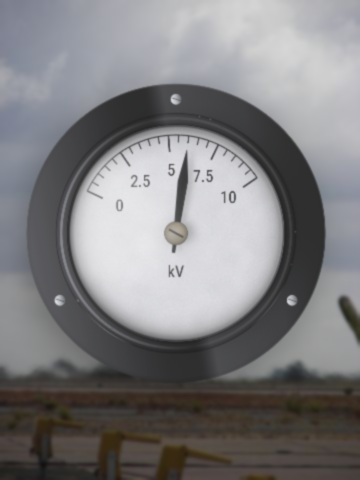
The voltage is 6 kV
